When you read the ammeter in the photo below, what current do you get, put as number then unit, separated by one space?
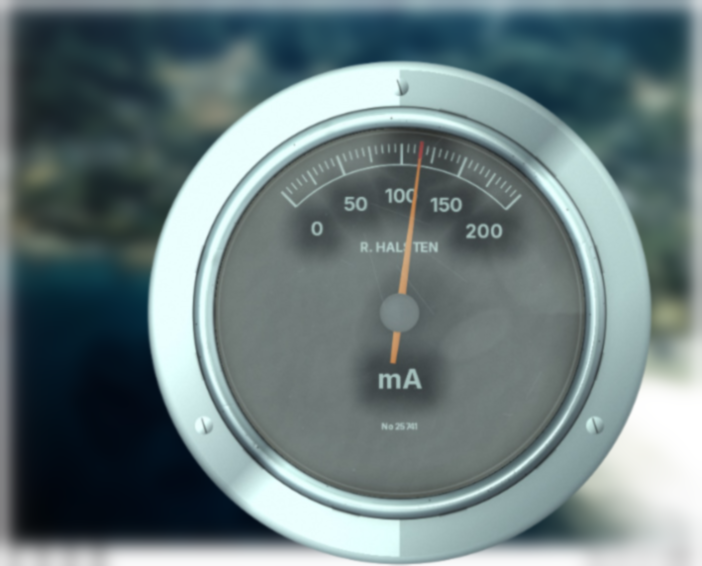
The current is 115 mA
